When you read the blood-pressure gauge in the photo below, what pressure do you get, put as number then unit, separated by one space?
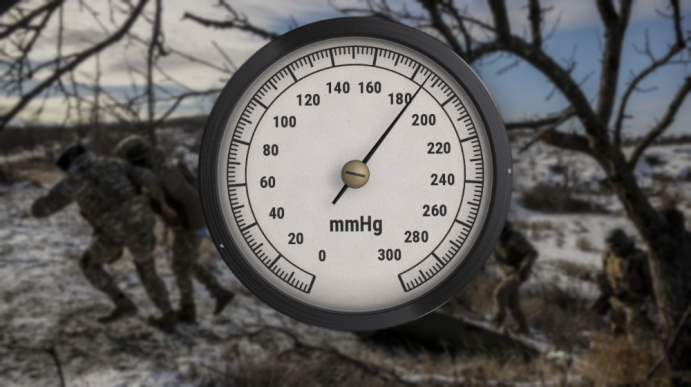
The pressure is 186 mmHg
